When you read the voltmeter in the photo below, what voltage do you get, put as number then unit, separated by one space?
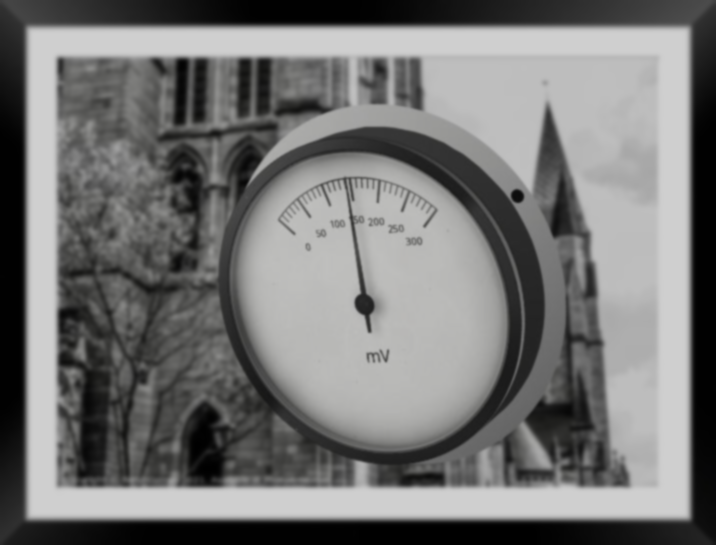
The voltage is 150 mV
